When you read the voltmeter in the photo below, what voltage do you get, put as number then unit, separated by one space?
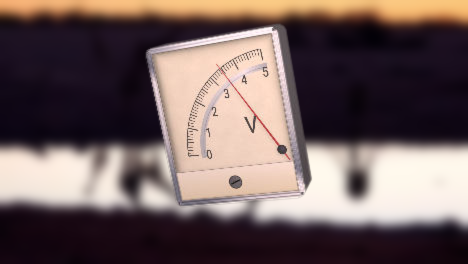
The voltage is 3.5 V
